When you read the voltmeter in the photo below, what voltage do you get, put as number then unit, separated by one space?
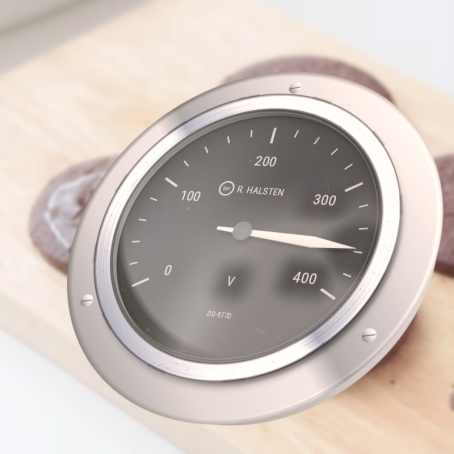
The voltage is 360 V
